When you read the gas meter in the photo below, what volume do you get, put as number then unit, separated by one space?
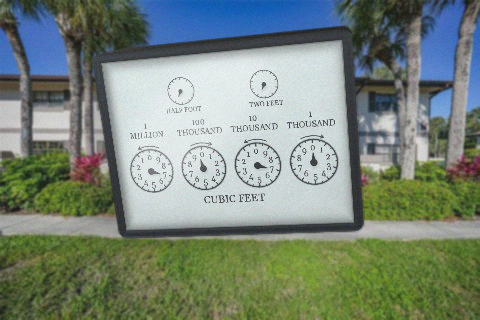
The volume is 697000 ft³
